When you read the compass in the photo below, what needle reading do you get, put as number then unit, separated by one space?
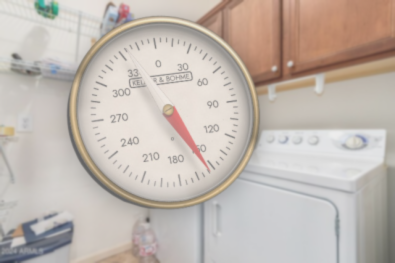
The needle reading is 155 °
